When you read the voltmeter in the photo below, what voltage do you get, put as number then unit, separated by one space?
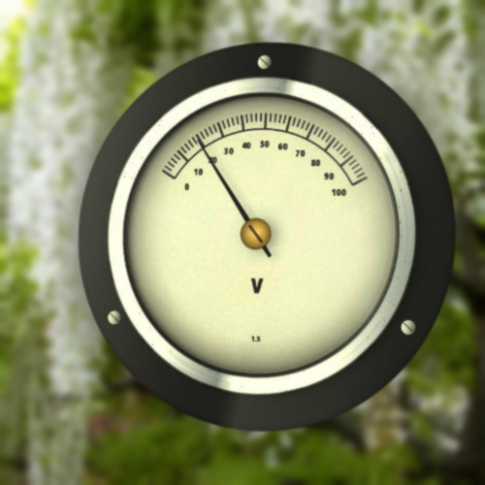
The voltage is 20 V
